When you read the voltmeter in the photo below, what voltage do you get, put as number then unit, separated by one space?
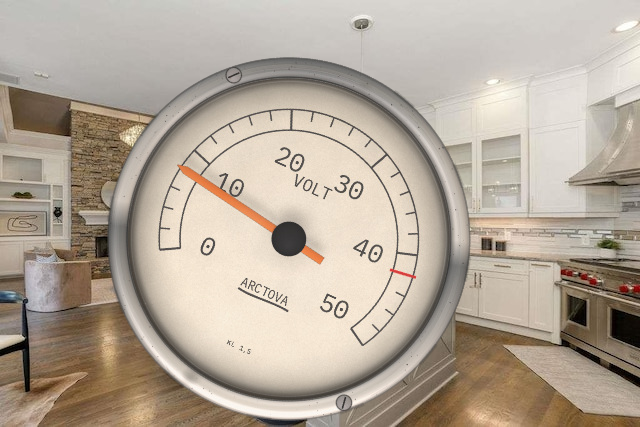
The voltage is 8 V
